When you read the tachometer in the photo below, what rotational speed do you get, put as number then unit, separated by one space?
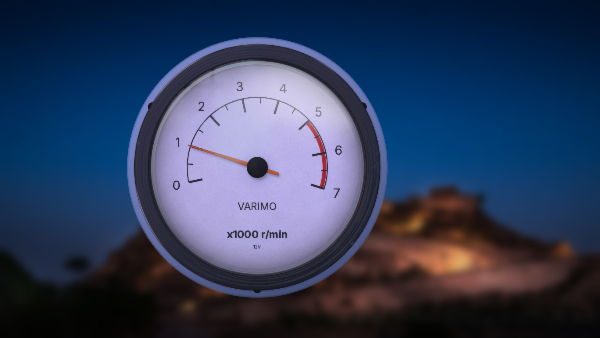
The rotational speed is 1000 rpm
